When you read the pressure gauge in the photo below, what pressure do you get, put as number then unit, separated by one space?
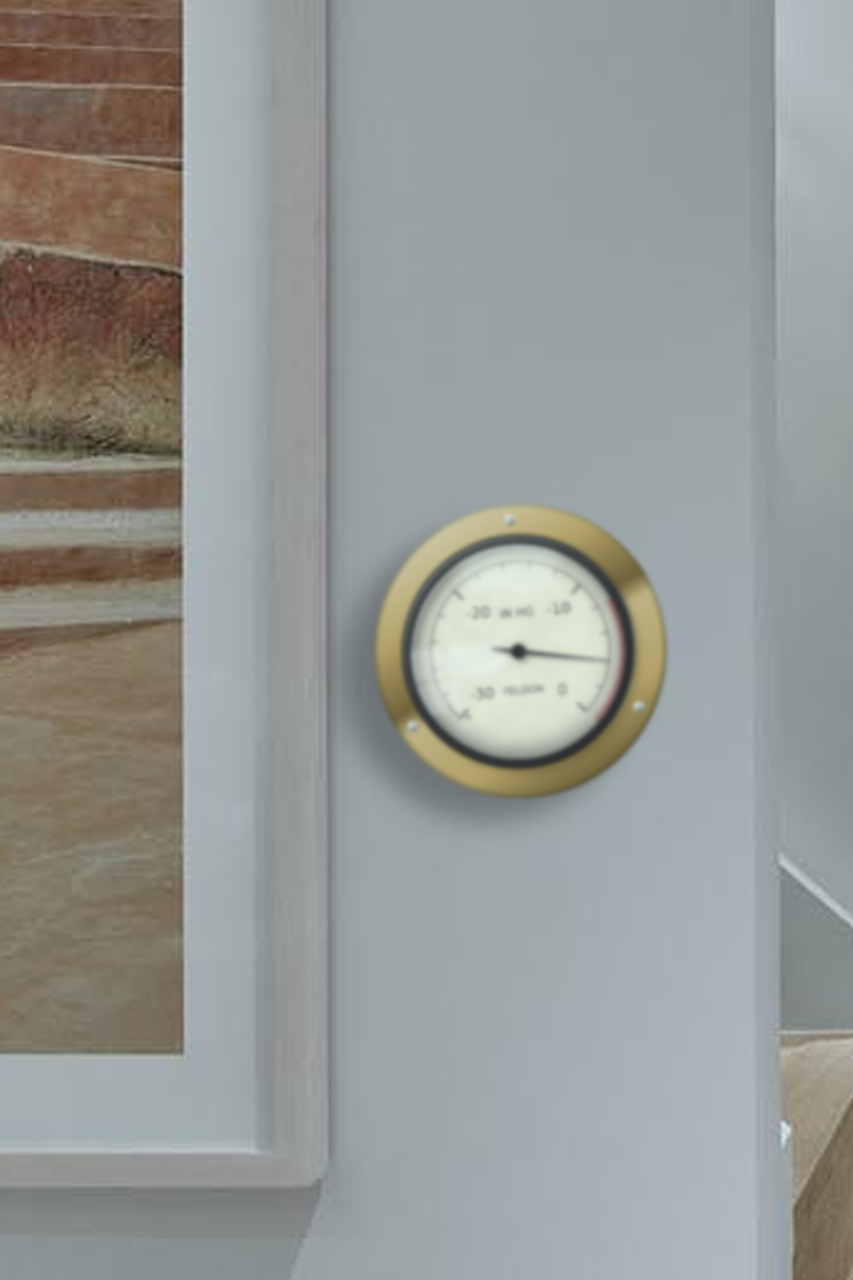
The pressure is -4 inHg
